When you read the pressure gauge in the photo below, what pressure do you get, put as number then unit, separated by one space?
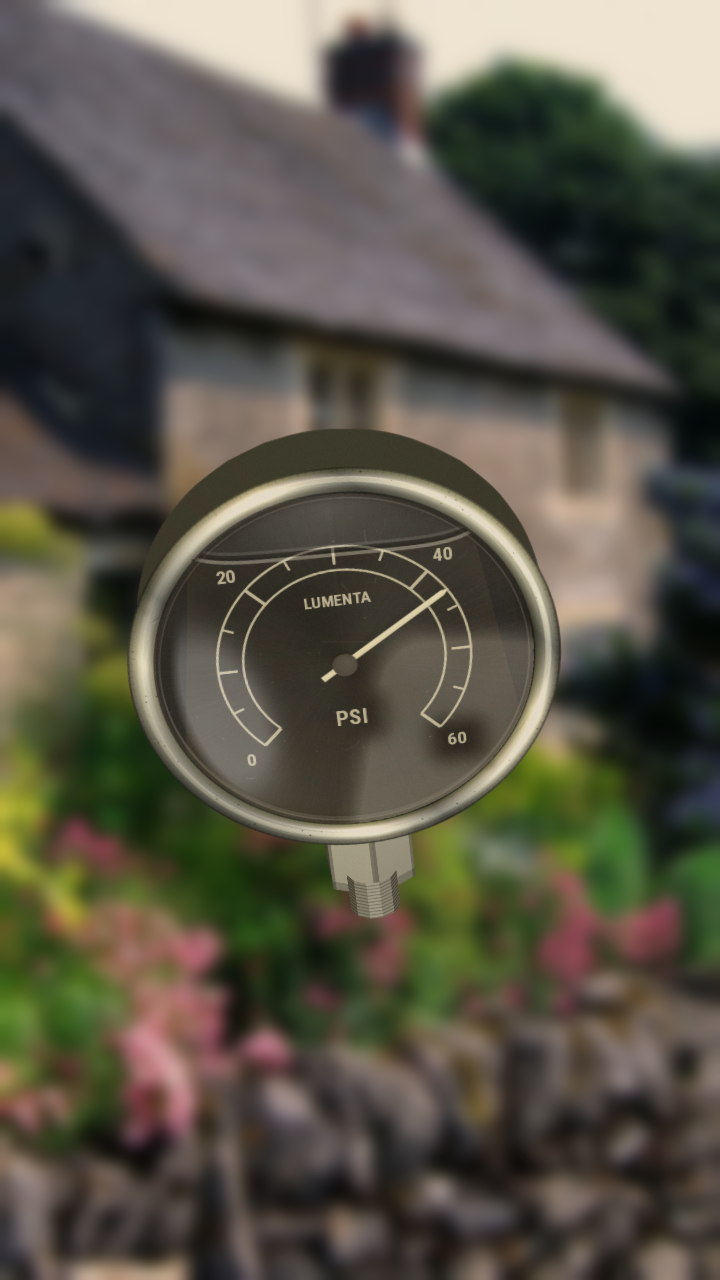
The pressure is 42.5 psi
